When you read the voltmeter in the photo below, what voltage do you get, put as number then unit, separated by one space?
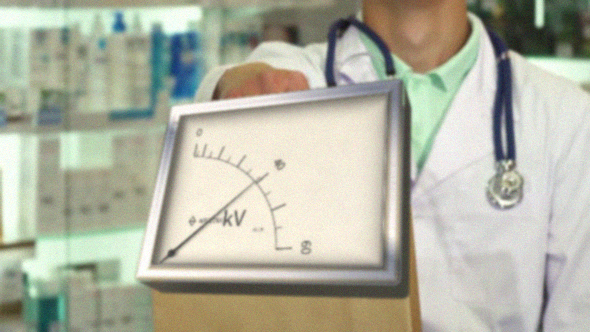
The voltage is 40 kV
